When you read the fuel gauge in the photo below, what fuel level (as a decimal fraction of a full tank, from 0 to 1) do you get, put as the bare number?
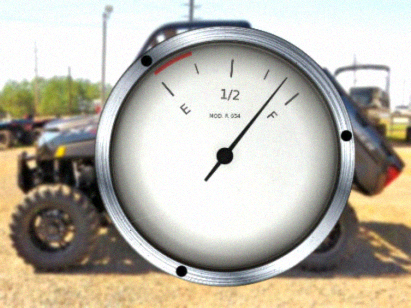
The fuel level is 0.875
